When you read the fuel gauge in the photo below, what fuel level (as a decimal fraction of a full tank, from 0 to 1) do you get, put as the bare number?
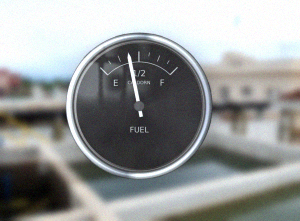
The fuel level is 0.375
